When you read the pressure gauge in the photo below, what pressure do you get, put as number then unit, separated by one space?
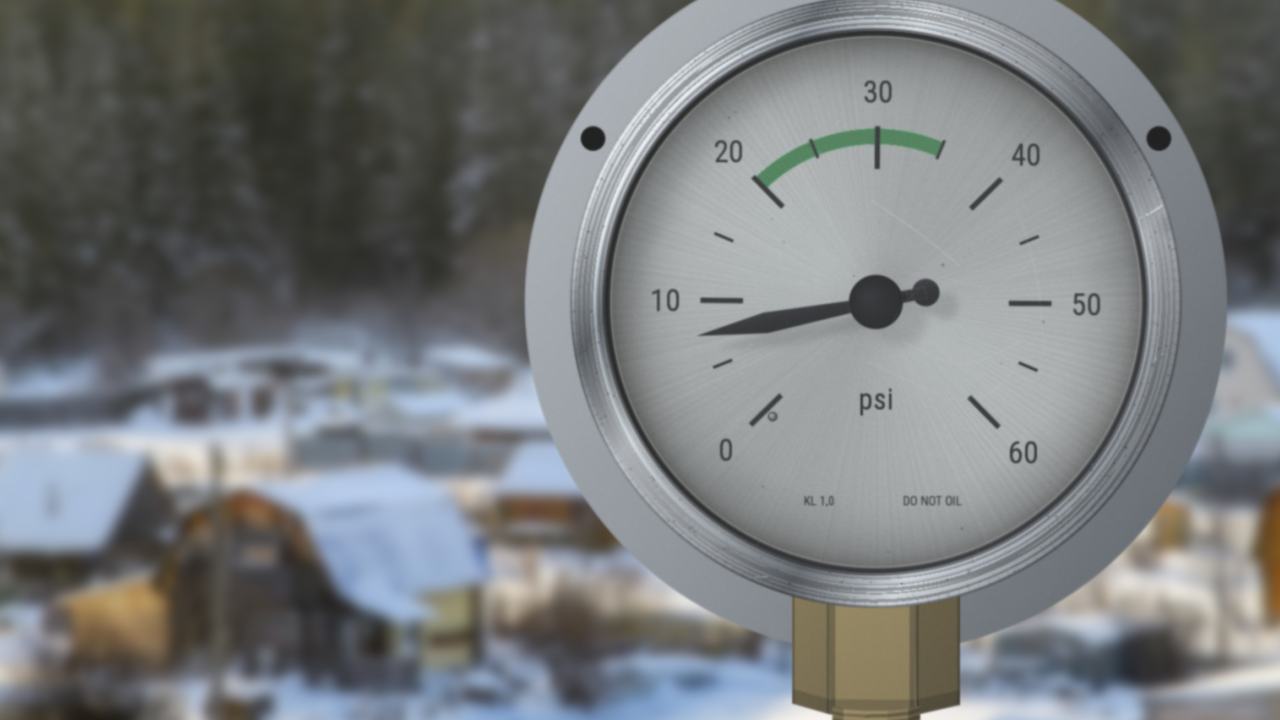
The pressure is 7.5 psi
